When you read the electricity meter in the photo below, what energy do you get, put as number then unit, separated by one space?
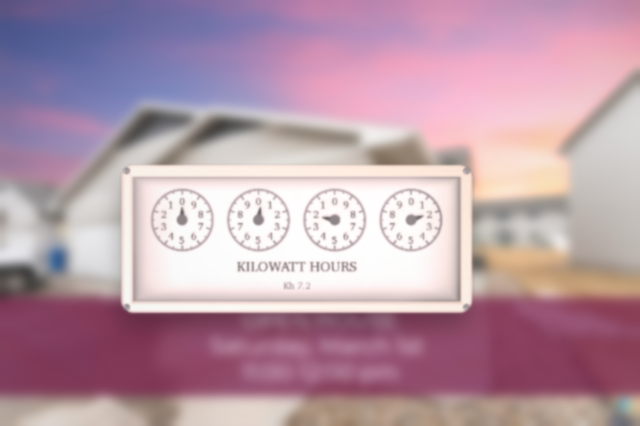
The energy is 22 kWh
